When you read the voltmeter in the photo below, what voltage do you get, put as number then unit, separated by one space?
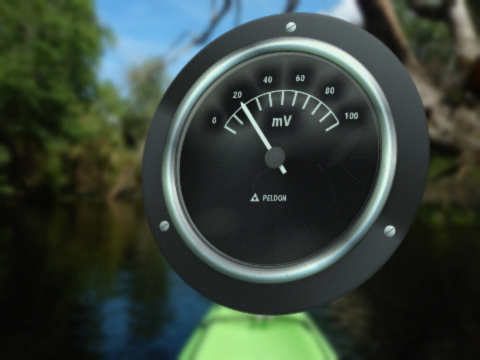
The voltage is 20 mV
